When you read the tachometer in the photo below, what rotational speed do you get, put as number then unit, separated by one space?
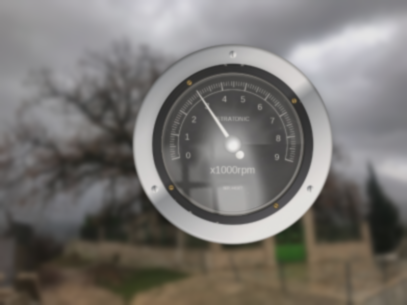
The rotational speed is 3000 rpm
